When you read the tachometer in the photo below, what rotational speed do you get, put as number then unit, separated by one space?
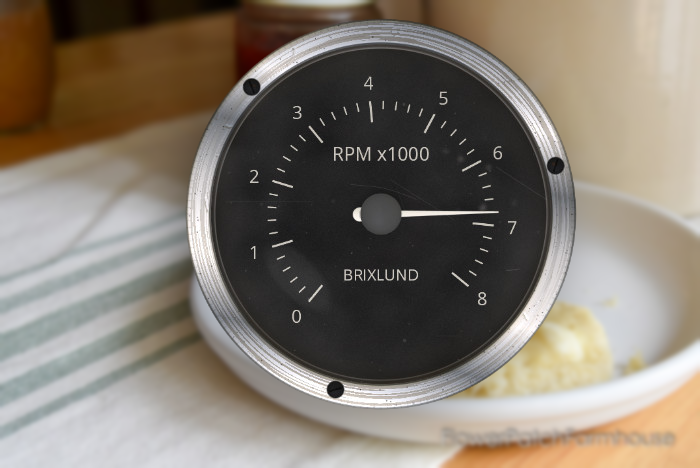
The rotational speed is 6800 rpm
